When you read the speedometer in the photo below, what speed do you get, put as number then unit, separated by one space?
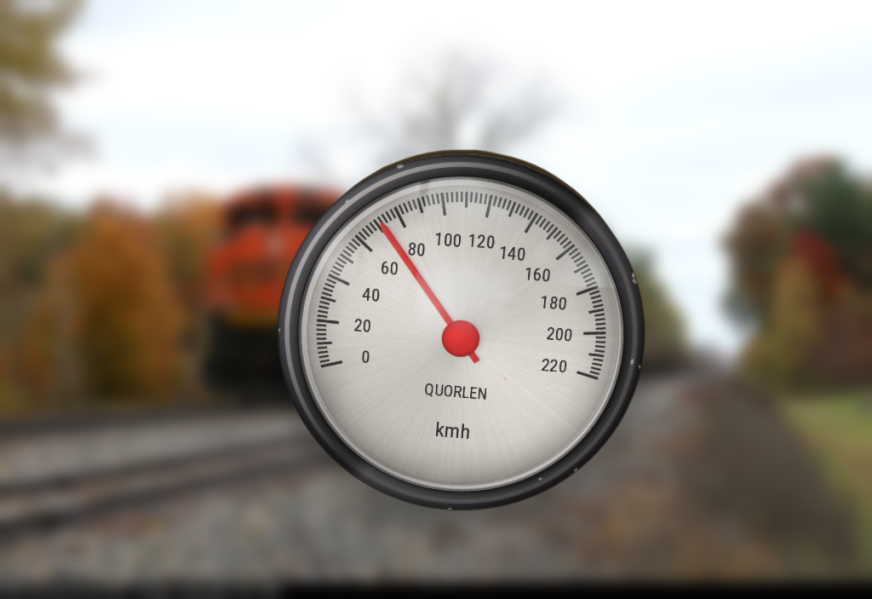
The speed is 72 km/h
